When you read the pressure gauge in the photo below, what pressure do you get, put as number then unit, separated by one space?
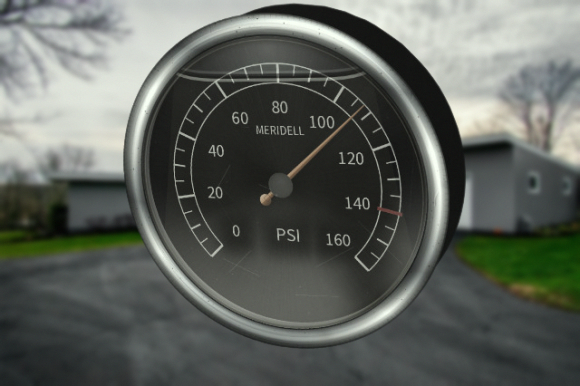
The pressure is 107.5 psi
